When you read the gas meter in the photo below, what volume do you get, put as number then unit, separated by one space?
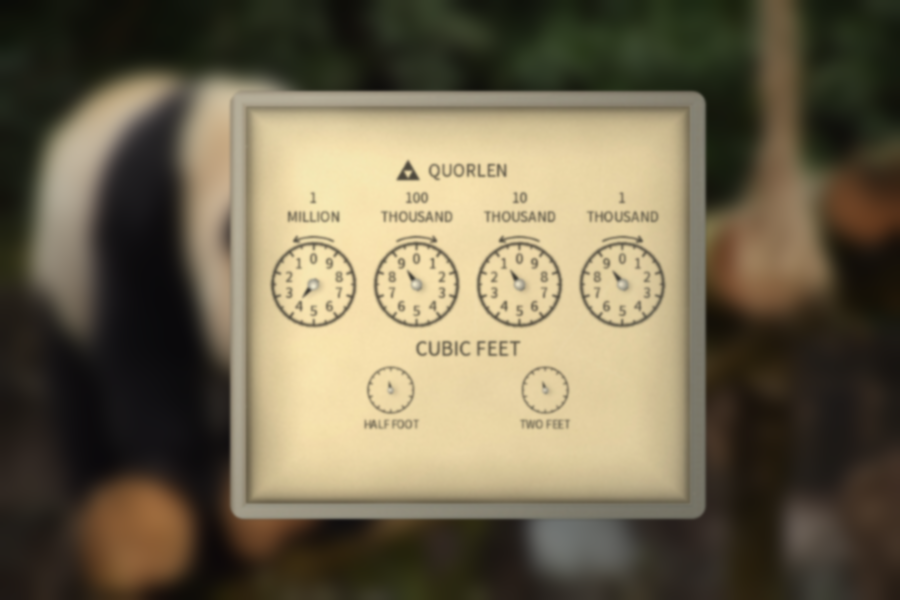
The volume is 390900 ft³
